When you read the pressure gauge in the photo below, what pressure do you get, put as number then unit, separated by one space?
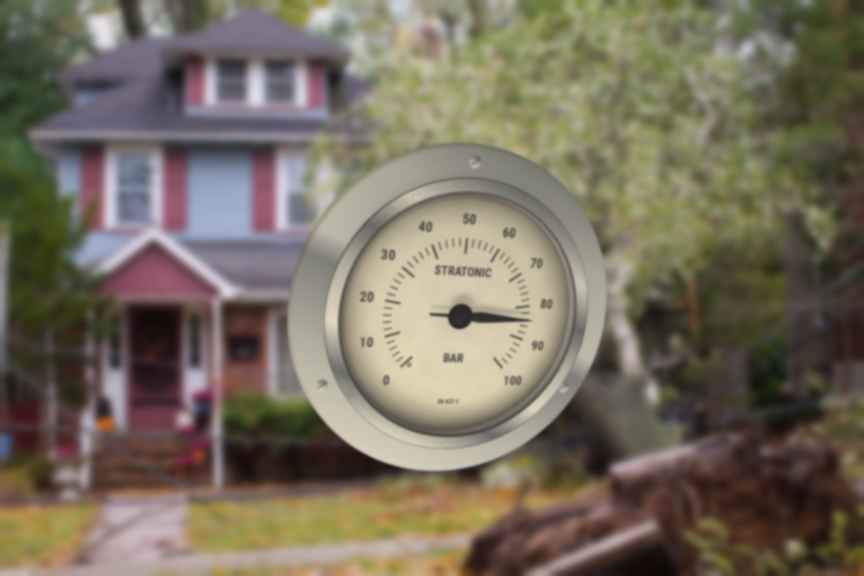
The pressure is 84 bar
